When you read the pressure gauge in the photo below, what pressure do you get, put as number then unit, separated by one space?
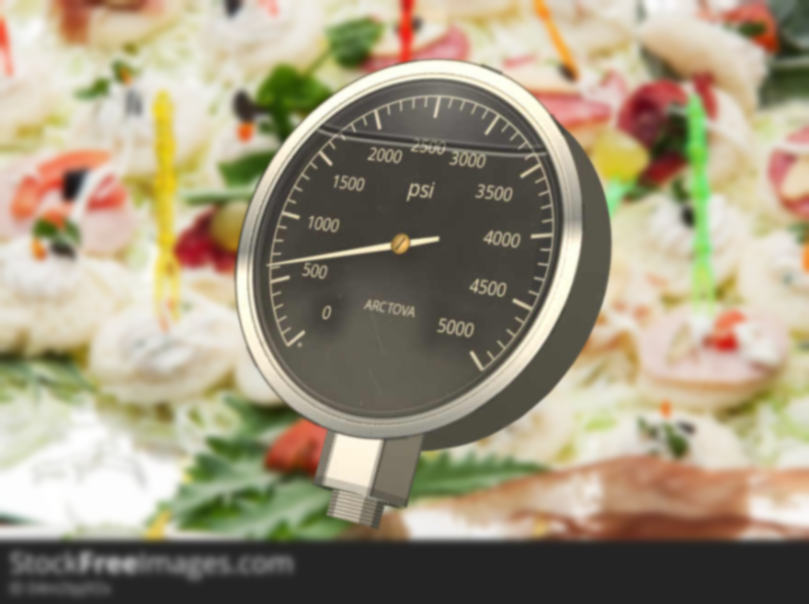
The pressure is 600 psi
